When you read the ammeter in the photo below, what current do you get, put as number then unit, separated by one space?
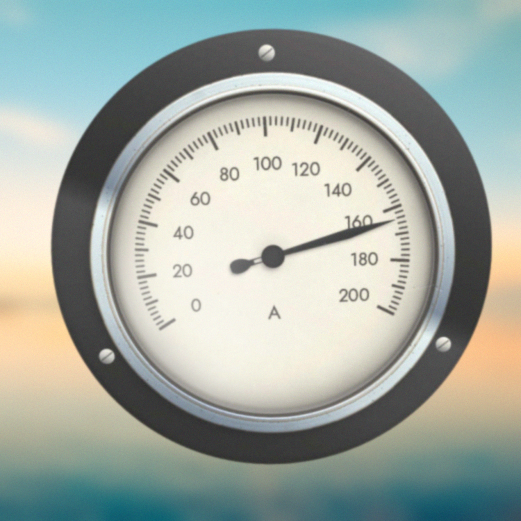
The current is 164 A
